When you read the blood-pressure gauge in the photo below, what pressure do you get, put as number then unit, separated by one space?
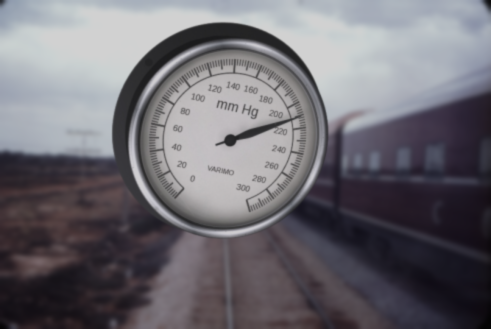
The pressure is 210 mmHg
